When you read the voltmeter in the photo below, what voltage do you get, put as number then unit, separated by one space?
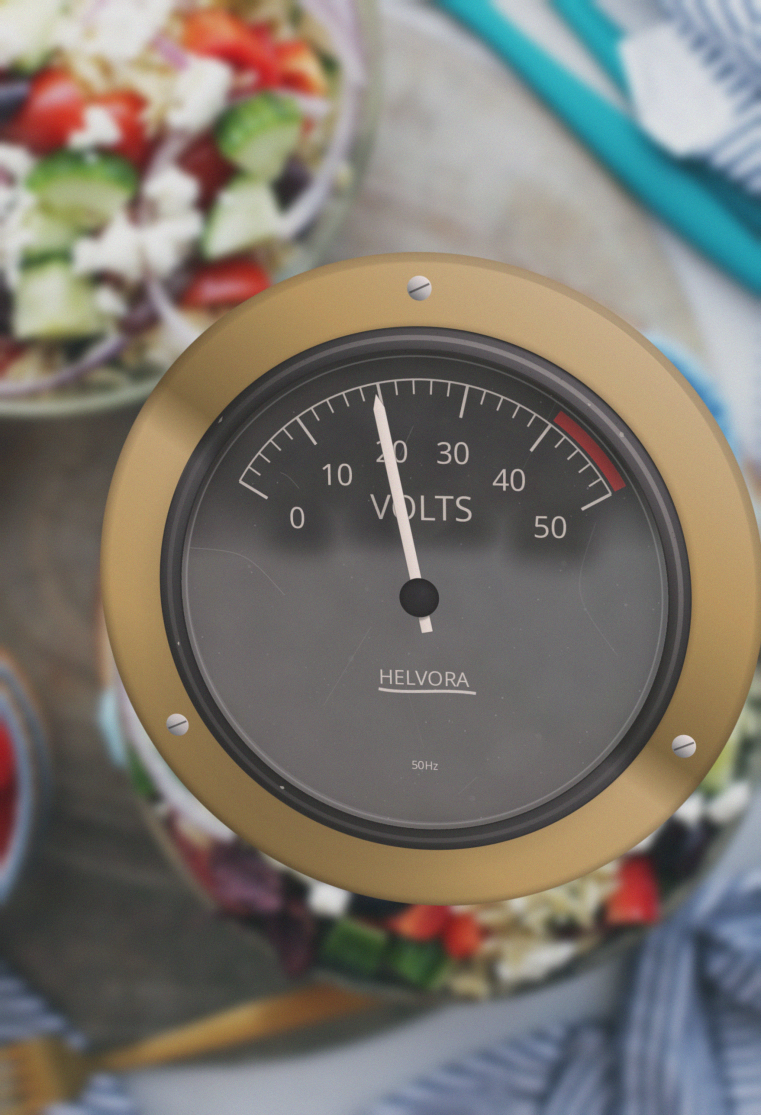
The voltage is 20 V
